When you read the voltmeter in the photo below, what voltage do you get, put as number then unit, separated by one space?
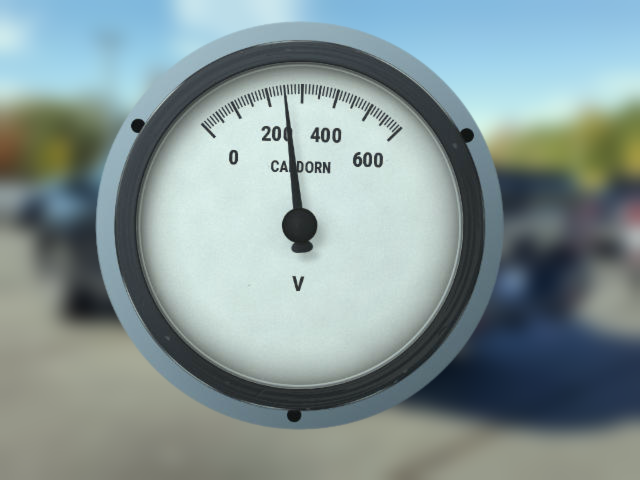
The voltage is 250 V
